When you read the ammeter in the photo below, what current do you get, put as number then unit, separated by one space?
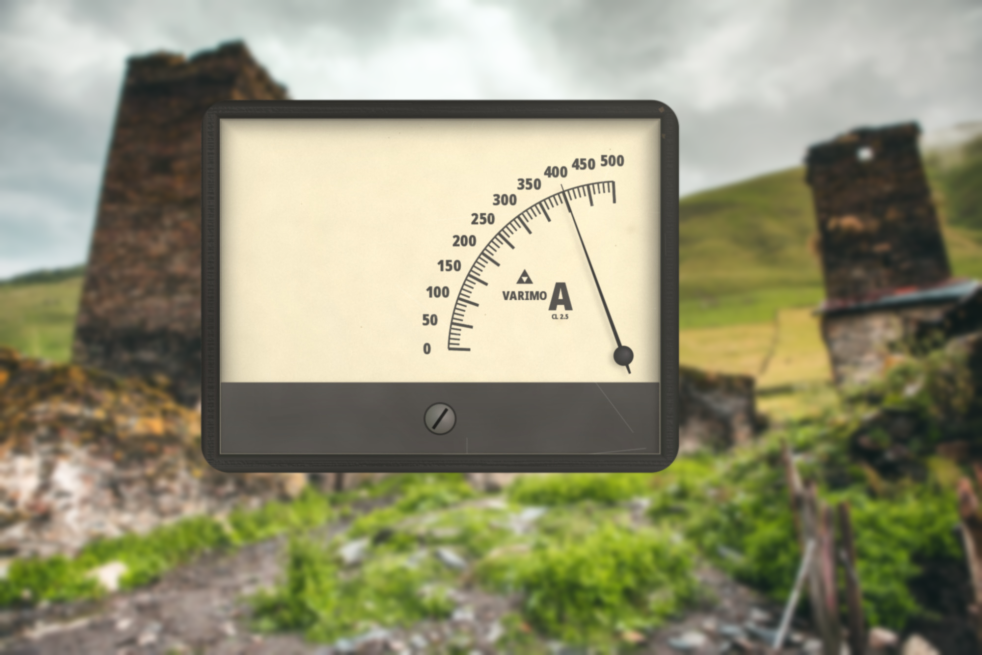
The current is 400 A
